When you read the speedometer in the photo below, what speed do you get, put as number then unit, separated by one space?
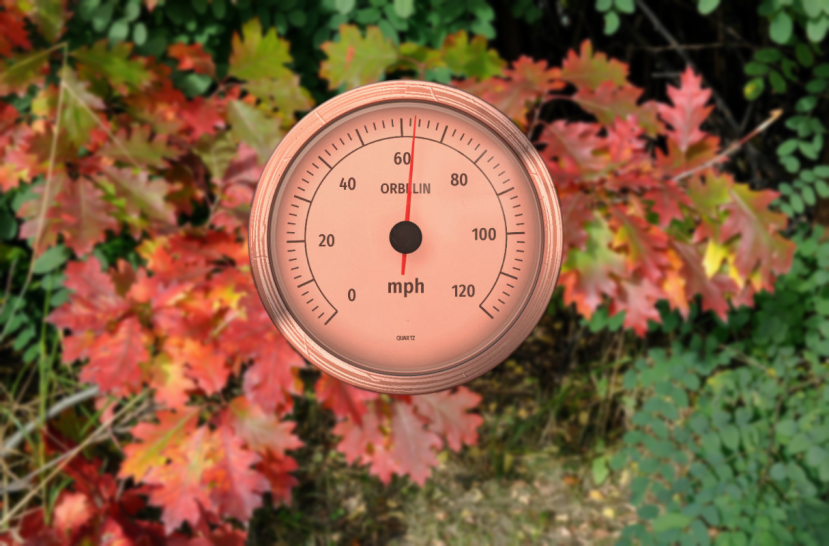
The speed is 63 mph
